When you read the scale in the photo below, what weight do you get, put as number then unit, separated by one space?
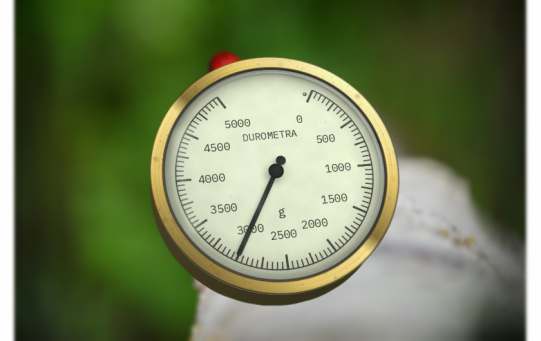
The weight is 3000 g
